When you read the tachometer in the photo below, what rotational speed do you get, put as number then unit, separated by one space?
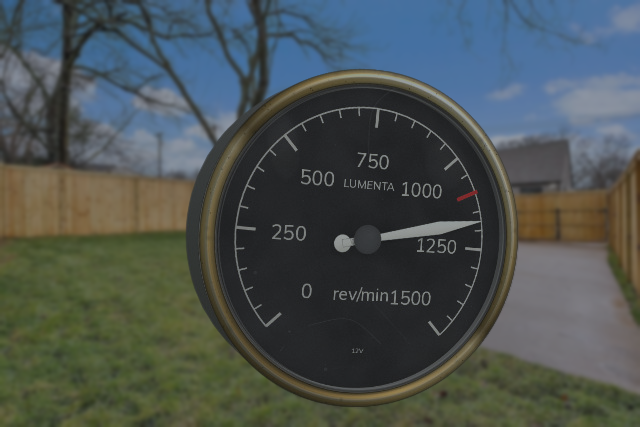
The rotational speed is 1175 rpm
